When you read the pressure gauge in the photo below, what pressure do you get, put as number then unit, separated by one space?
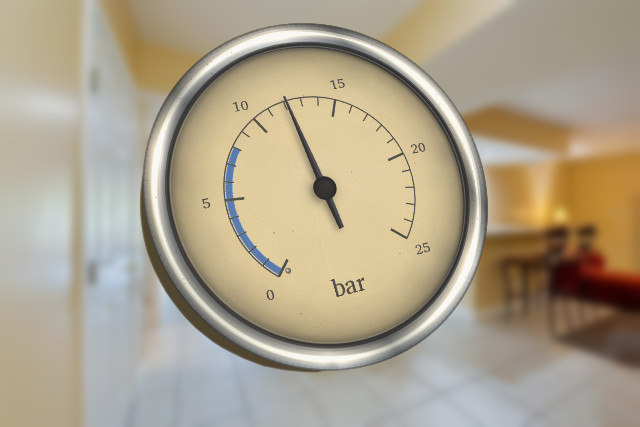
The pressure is 12 bar
